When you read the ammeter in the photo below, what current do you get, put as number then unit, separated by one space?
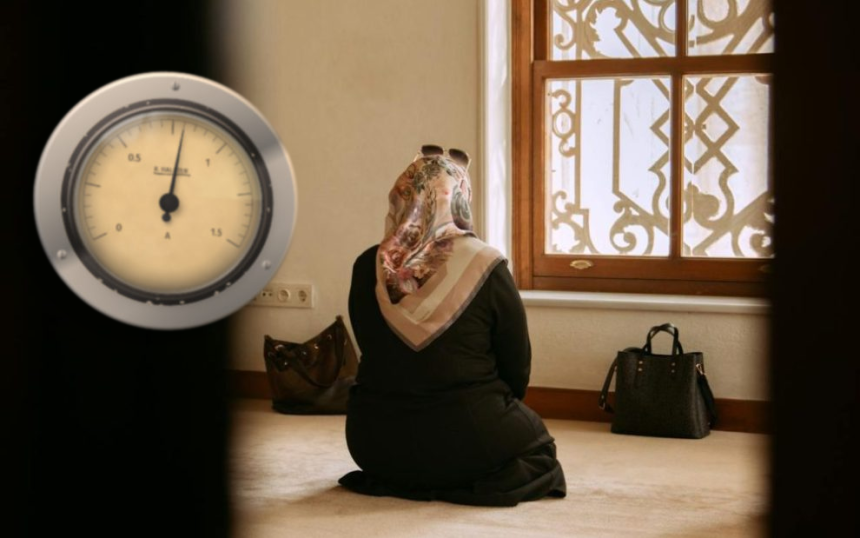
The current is 0.8 A
